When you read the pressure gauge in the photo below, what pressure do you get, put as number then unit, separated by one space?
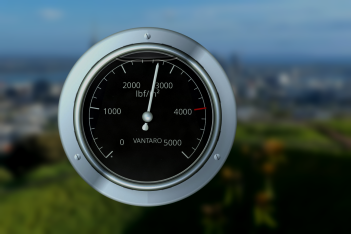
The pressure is 2700 psi
